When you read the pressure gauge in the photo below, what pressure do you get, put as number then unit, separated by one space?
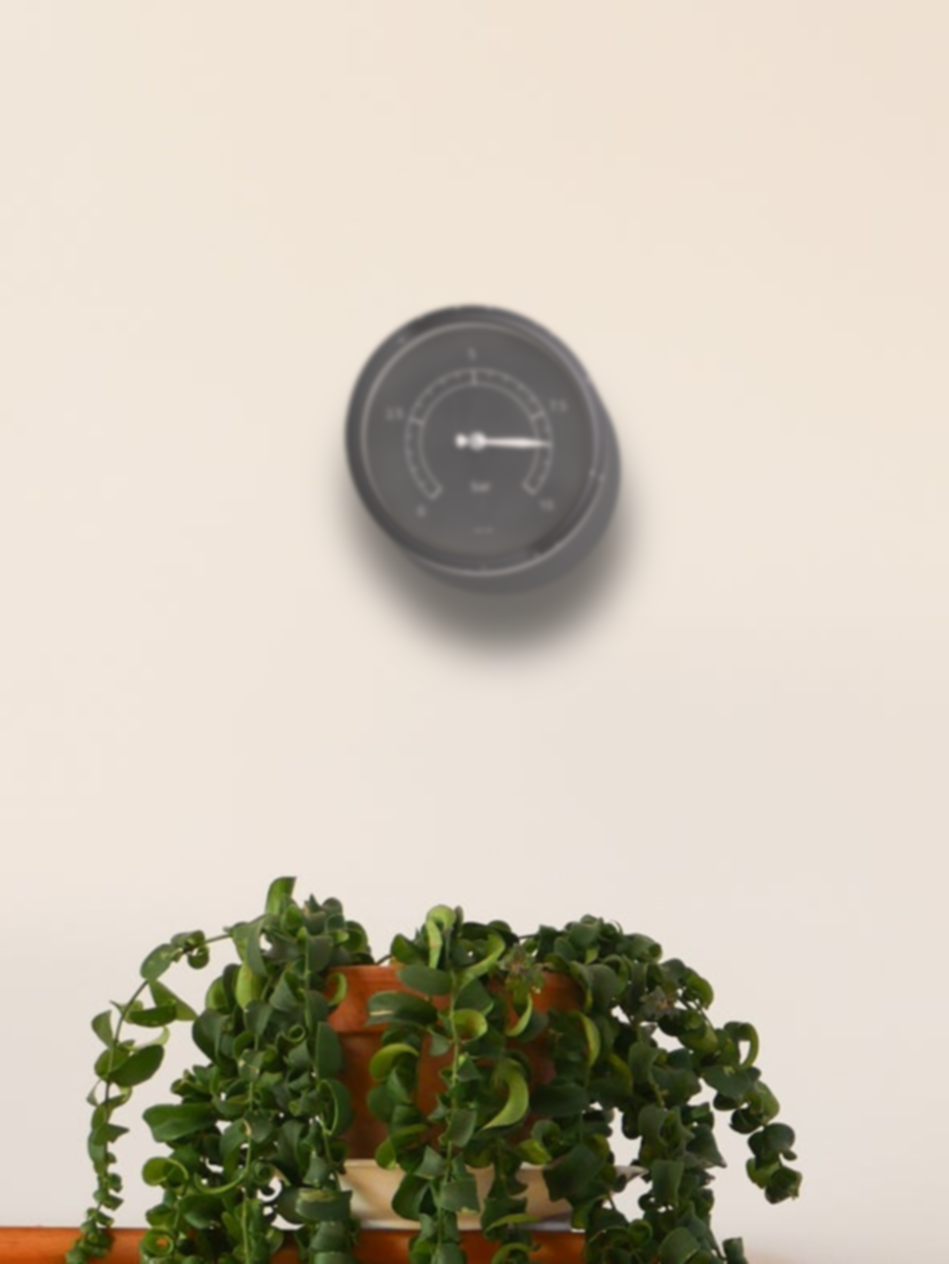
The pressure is 8.5 bar
